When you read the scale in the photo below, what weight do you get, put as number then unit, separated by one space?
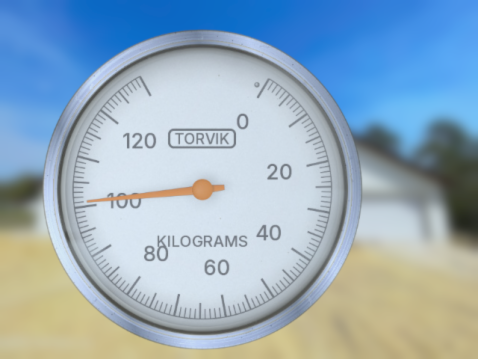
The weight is 101 kg
